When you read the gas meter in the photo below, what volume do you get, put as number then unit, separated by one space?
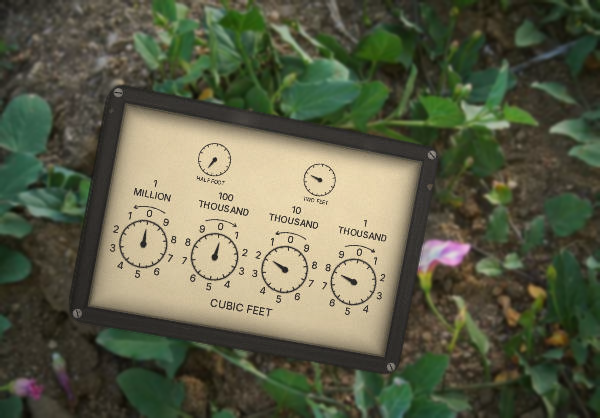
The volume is 1800 ft³
